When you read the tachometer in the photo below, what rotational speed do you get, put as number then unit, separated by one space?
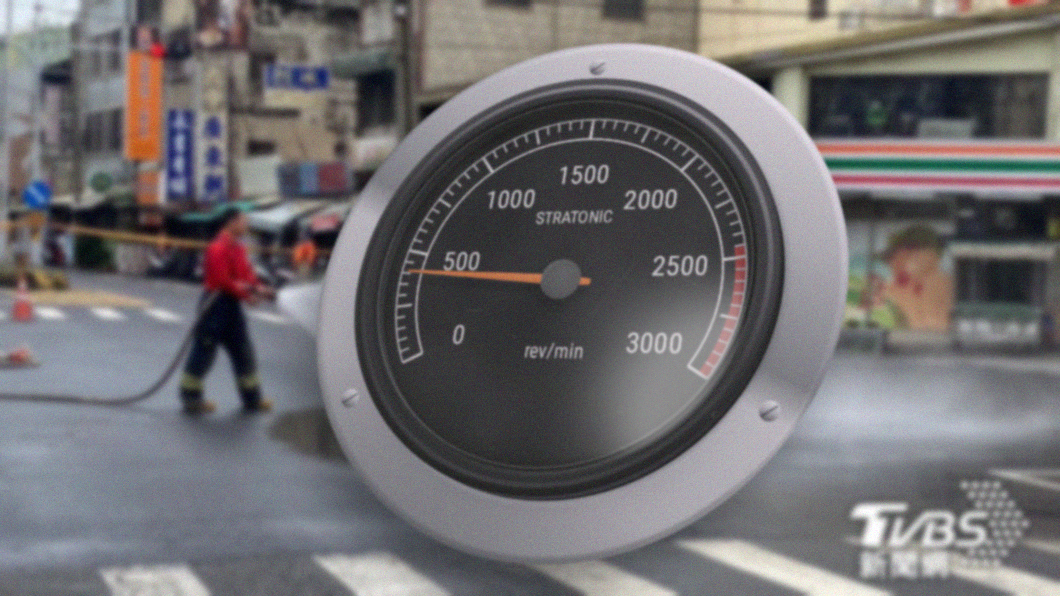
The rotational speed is 400 rpm
